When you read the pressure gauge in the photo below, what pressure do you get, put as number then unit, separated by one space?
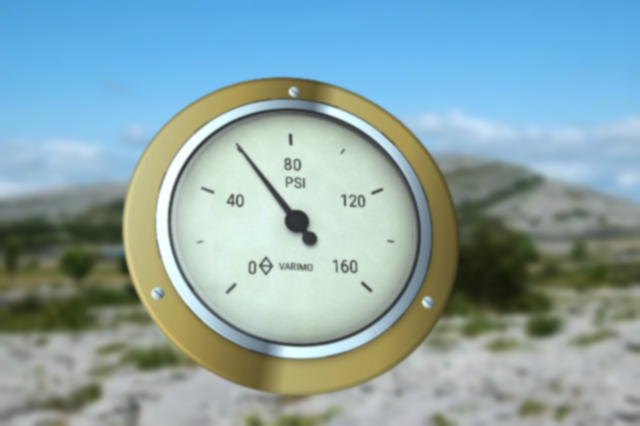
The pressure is 60 psi
